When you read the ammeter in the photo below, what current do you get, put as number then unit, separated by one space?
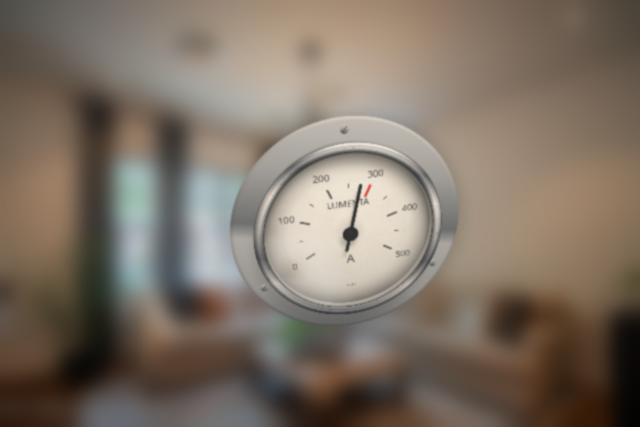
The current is 275 A
